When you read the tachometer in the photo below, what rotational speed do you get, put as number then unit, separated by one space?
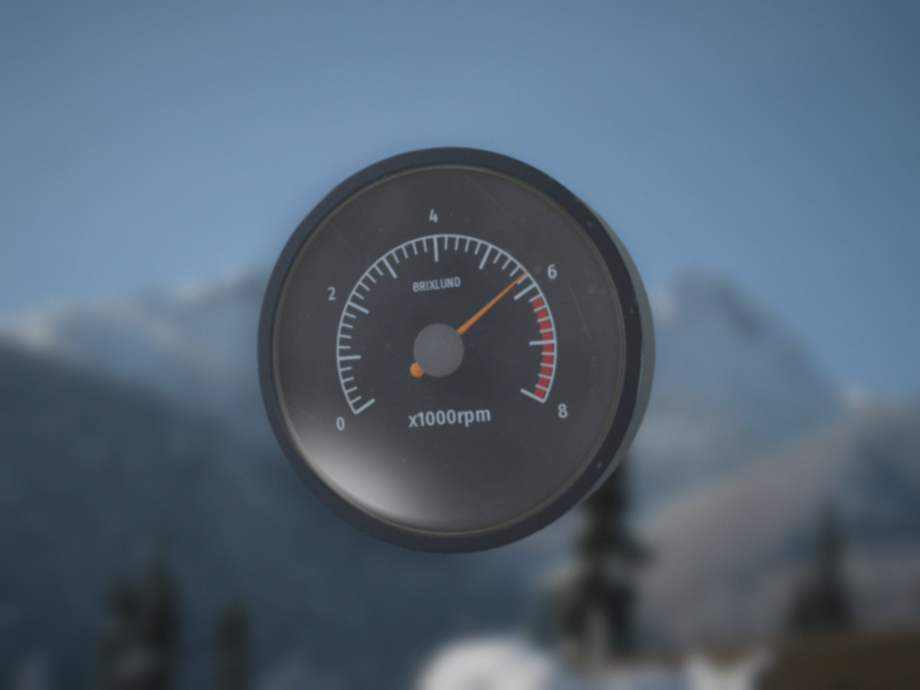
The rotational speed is 5800 rpm
